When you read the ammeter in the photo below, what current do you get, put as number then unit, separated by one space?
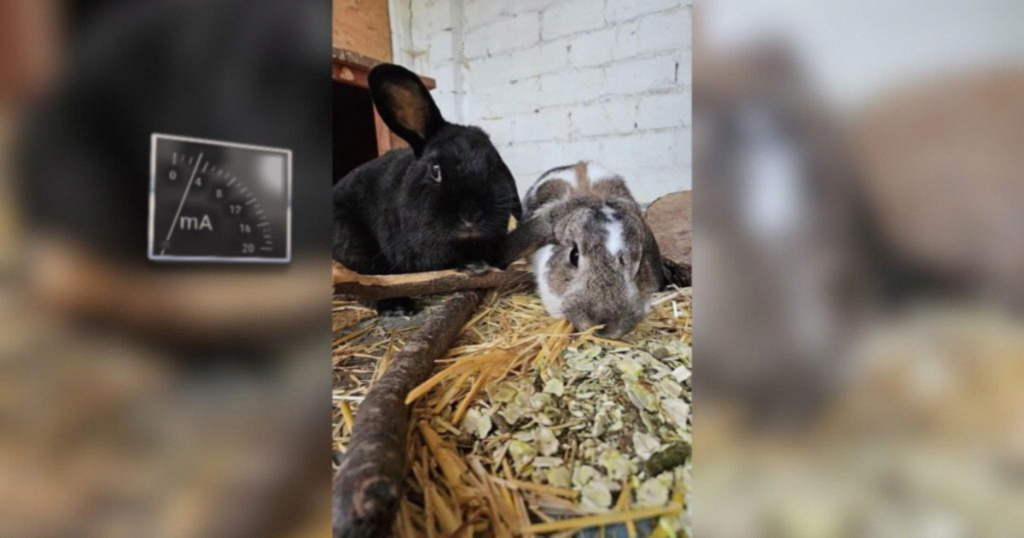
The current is 3 mA
